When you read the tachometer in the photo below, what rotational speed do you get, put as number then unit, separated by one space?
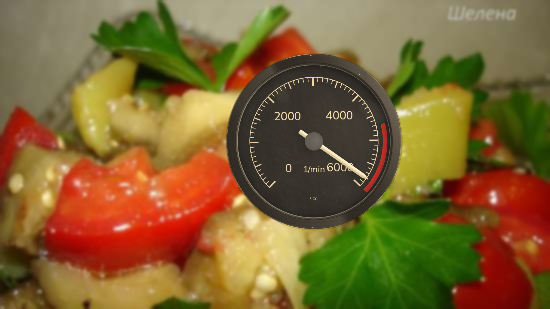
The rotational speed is 5800 rpm
